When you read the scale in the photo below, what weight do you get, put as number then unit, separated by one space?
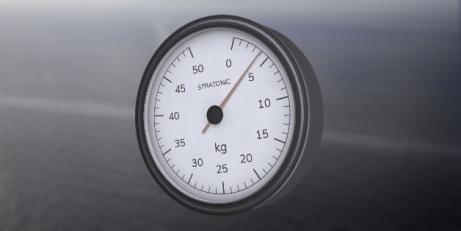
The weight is 4 kg
